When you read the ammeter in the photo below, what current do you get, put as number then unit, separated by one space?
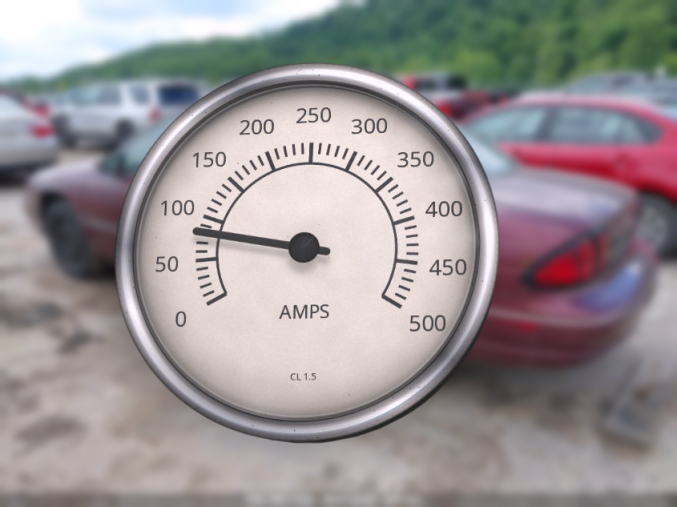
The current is 80 A
